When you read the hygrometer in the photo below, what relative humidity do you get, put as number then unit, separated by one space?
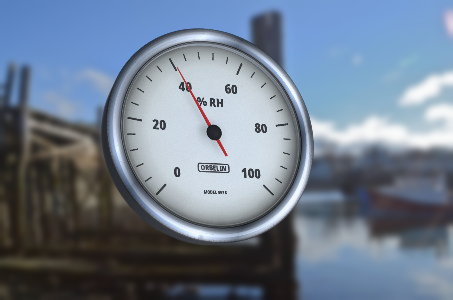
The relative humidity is 40 %
